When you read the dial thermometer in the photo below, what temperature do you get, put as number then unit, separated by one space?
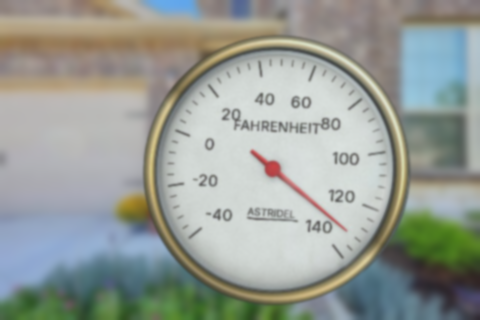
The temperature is 132 °F
